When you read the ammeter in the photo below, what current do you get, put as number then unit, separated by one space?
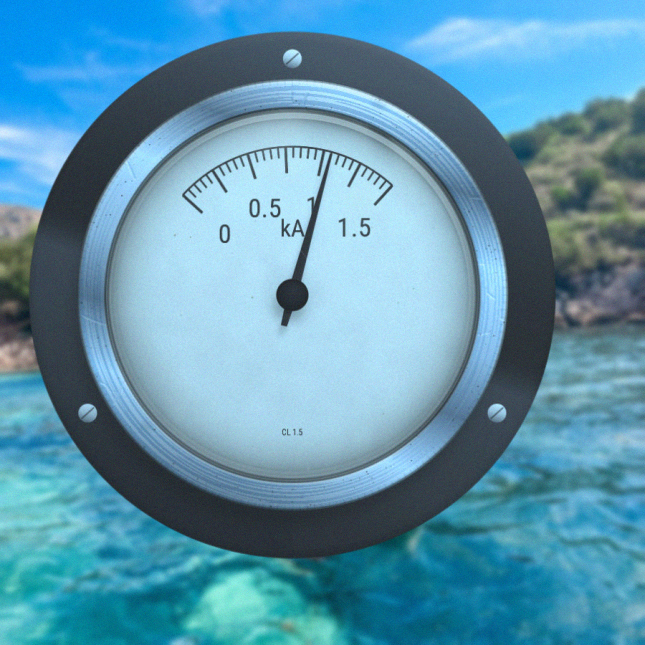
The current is 1.05 kA
